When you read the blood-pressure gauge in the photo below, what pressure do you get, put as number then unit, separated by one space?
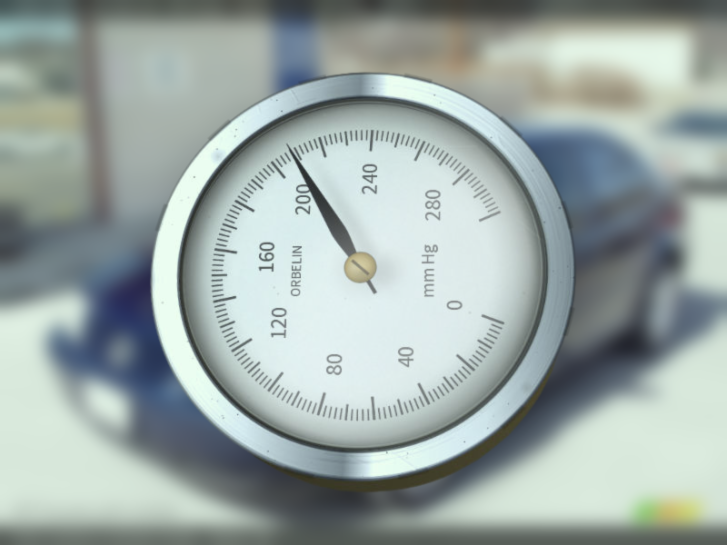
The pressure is 208 mmHg
